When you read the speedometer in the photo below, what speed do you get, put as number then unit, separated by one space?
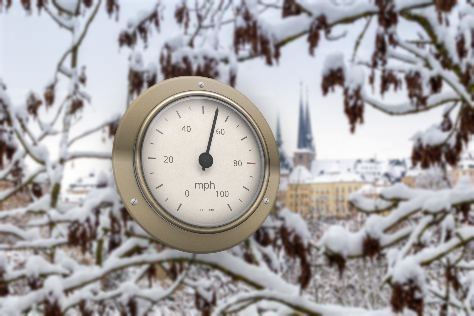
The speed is 55 mph
